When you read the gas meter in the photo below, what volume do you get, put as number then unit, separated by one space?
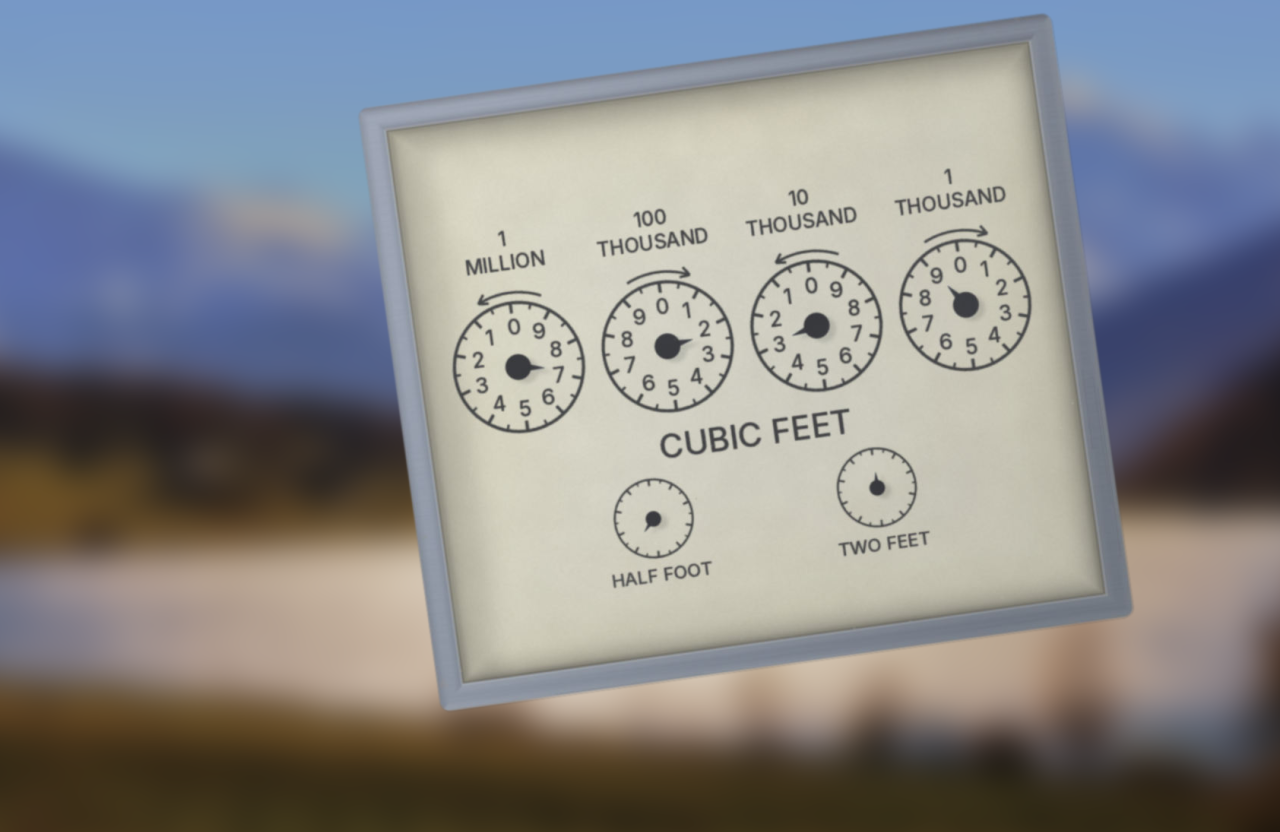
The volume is 722900 ft³
